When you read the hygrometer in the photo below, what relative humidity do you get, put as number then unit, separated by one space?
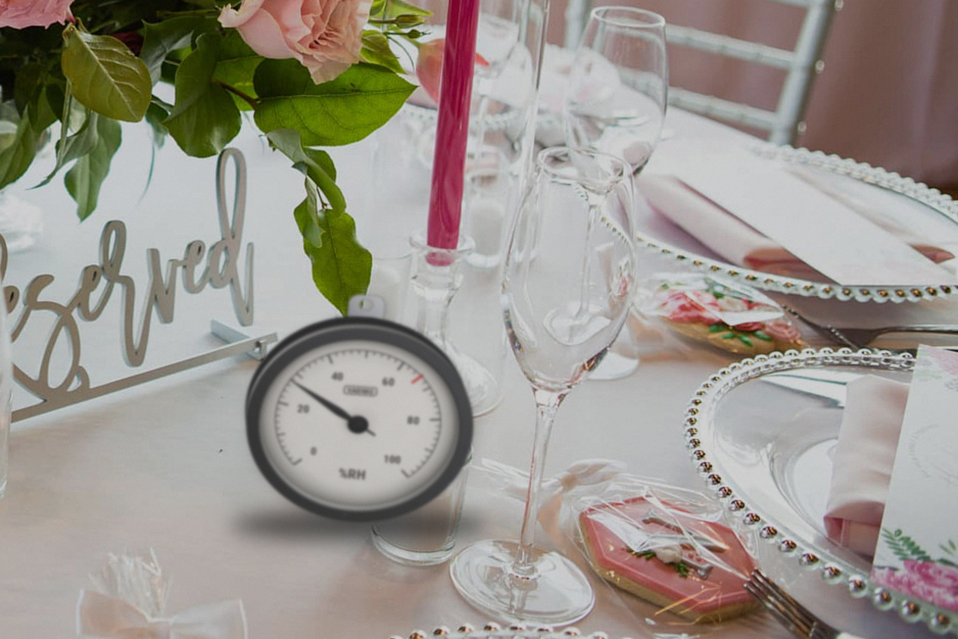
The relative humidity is 28 %
